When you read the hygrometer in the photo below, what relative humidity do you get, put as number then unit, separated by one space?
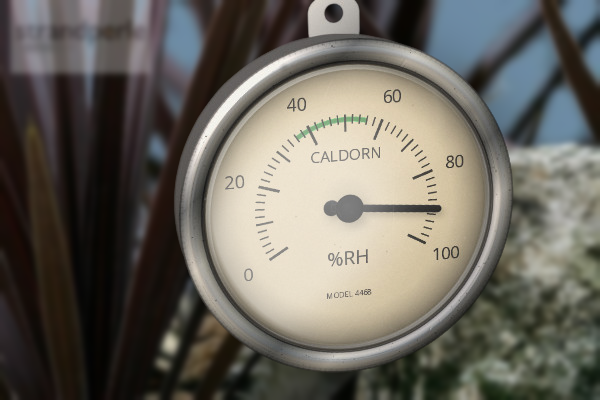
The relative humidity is 90 %
